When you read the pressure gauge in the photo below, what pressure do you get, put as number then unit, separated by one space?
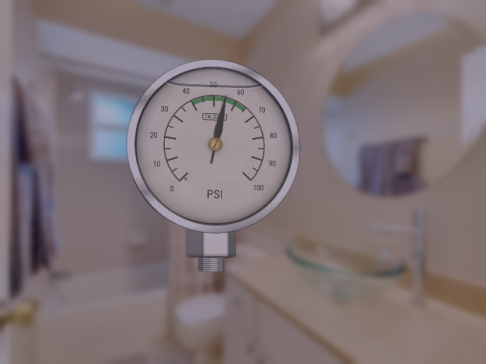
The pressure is 55 psi
